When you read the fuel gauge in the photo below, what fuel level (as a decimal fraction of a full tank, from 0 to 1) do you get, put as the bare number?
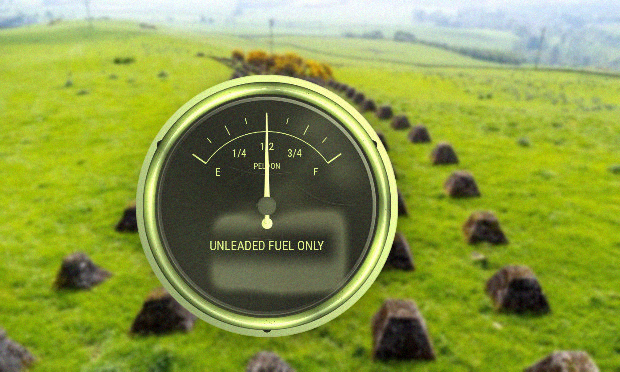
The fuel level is 0.5
